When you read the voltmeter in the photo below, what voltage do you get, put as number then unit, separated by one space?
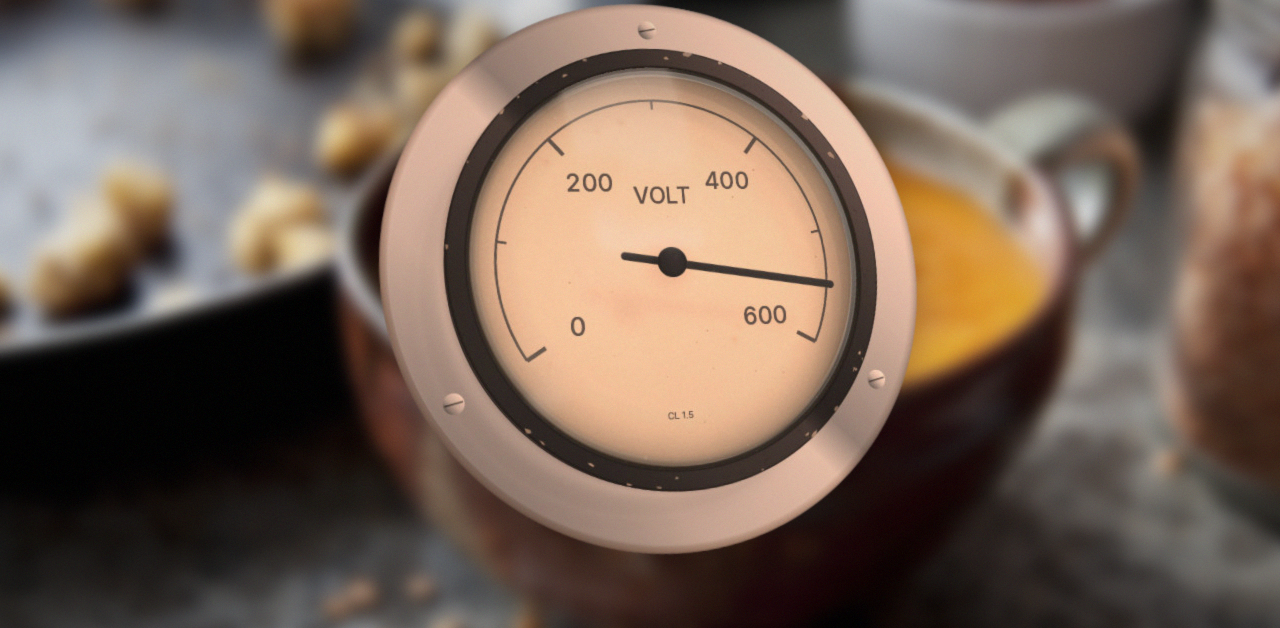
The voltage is 550 V
